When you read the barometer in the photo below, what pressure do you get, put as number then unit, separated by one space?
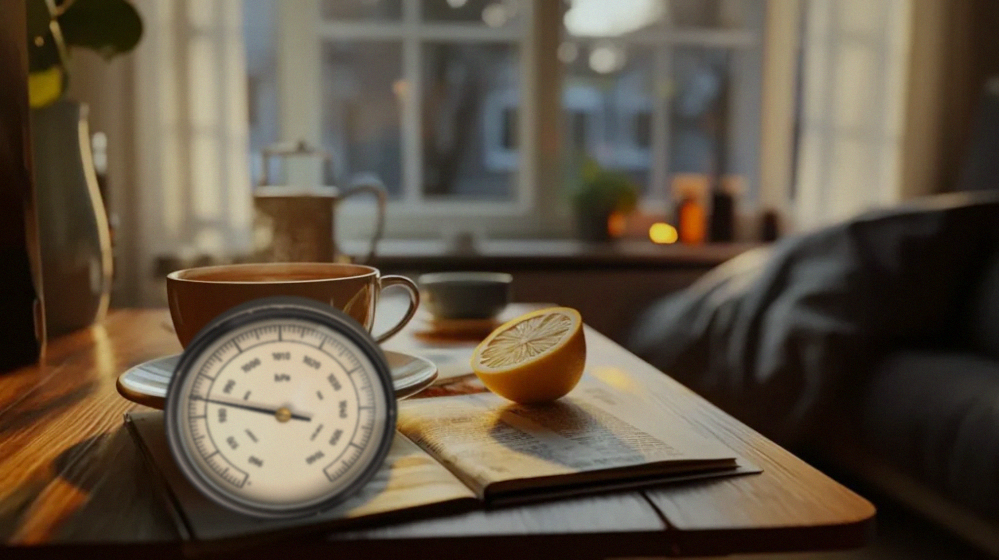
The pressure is 985 hPa
